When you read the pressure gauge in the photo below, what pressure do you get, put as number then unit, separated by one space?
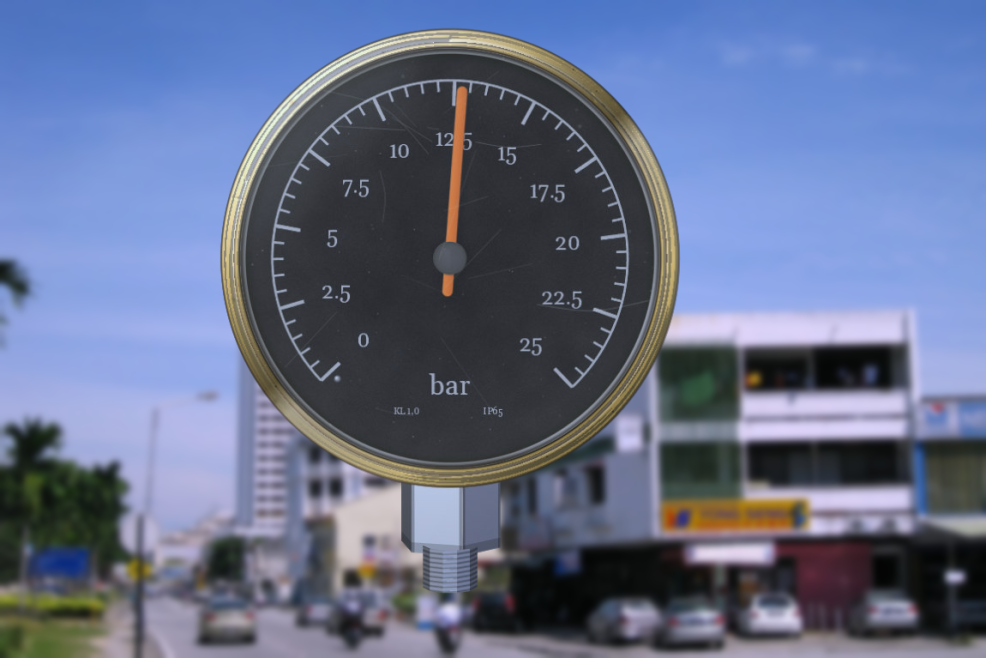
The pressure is 12.75 bar
